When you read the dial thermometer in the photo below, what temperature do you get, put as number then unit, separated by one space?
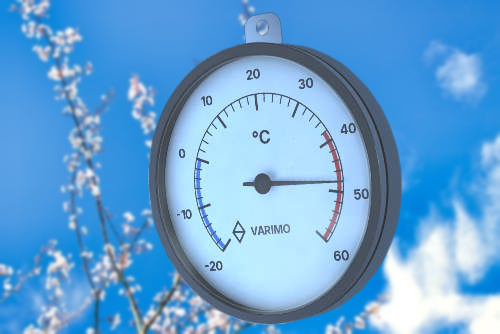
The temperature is 48 °C
